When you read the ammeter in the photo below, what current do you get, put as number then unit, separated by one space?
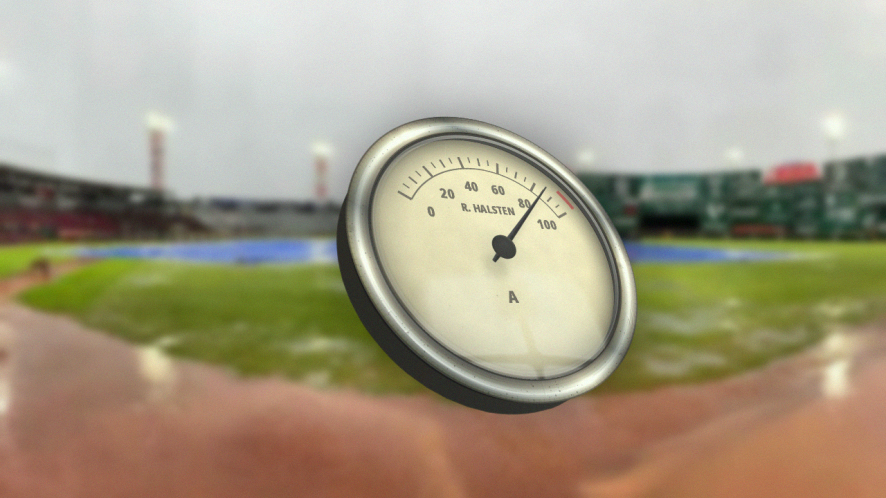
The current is 85 A
